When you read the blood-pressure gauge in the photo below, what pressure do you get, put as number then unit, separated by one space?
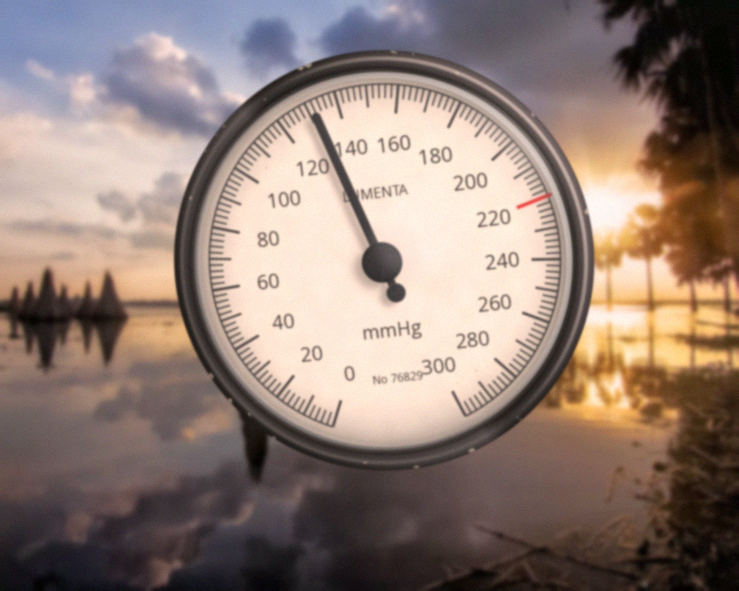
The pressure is 132 mmHg
